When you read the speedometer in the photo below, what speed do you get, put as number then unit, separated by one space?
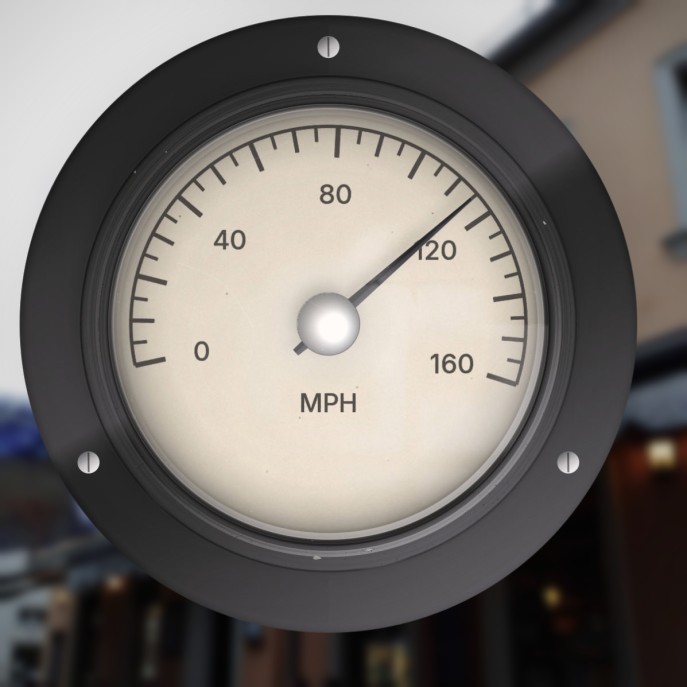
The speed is 115 mph
